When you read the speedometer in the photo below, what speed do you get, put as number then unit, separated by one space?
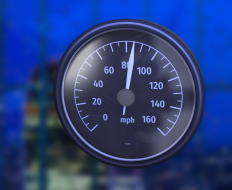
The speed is 85 mph
